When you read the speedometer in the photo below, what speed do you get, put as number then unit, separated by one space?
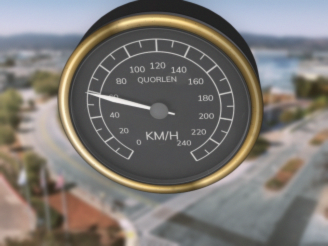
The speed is 60 km/h
